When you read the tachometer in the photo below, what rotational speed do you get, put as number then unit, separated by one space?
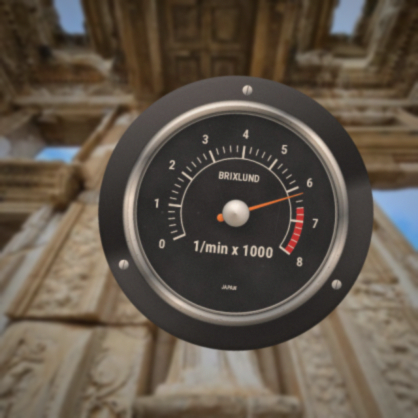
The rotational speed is 6200 rpm
